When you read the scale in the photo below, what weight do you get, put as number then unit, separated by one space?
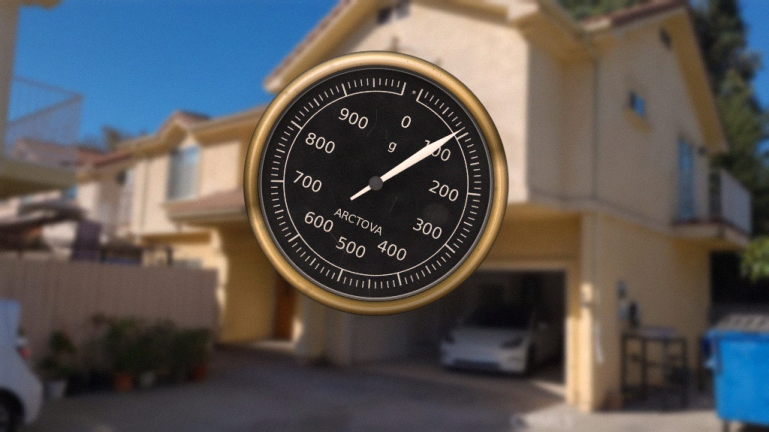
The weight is 90 g
